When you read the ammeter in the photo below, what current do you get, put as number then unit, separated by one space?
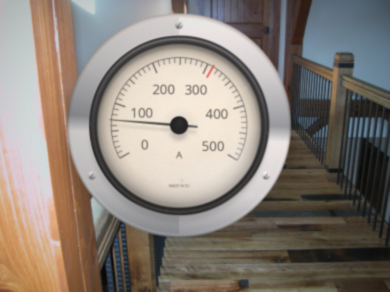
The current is 70 A
